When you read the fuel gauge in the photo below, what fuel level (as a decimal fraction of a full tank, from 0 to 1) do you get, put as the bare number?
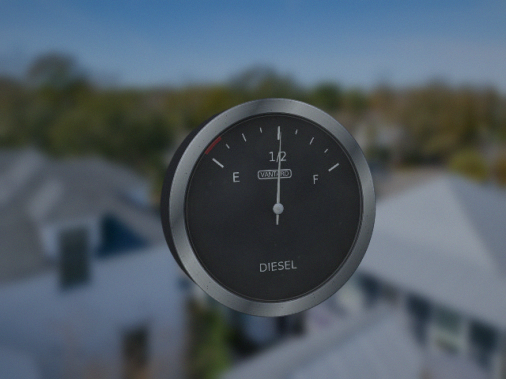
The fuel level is 0.5
